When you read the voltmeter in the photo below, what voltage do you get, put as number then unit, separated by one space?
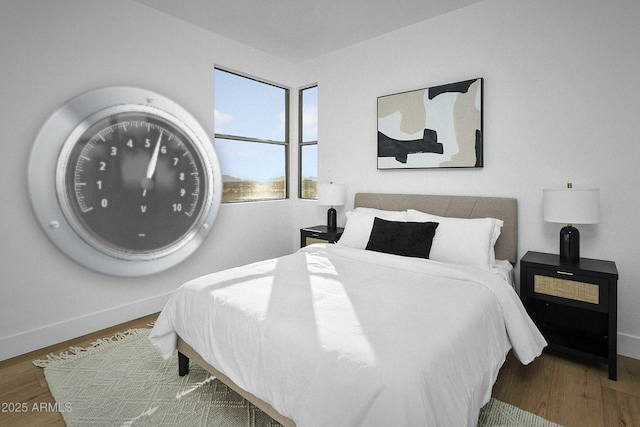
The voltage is 5.5 V
